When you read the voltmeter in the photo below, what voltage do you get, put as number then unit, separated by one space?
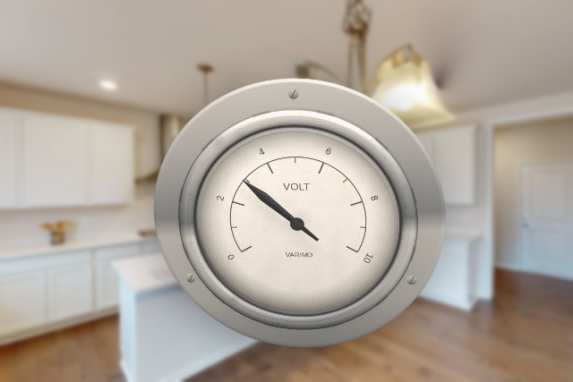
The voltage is 3 V
